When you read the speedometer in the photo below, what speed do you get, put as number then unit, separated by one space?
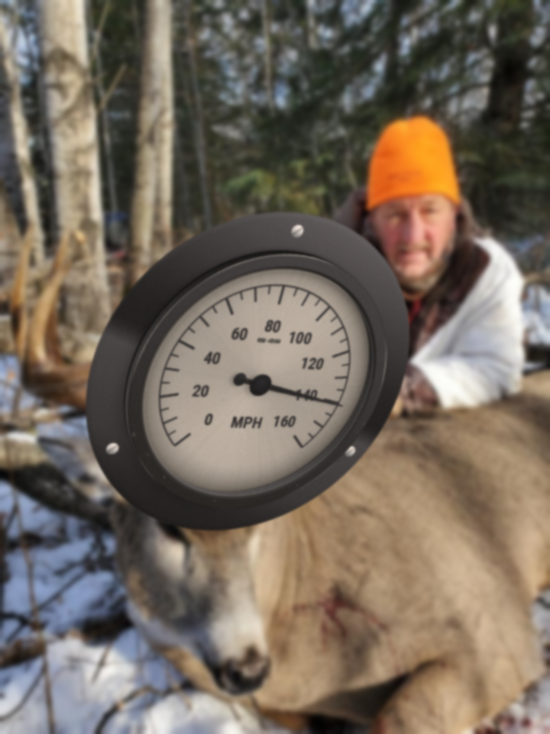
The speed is 140 mph
